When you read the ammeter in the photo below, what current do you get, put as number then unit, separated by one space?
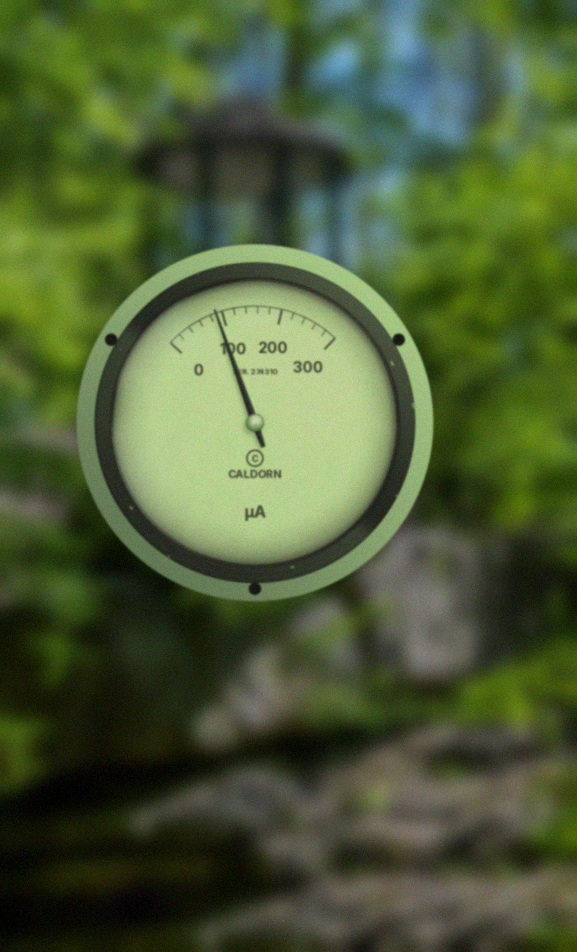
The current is 90 µA
